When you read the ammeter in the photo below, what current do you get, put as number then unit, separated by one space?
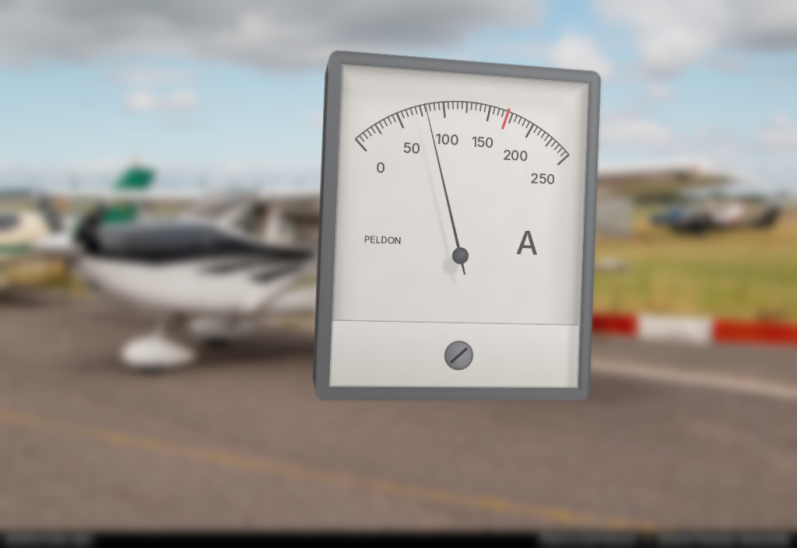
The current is 80 A
